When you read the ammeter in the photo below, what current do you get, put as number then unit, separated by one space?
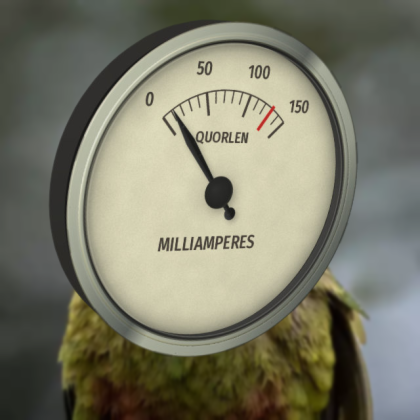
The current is 10 mA
